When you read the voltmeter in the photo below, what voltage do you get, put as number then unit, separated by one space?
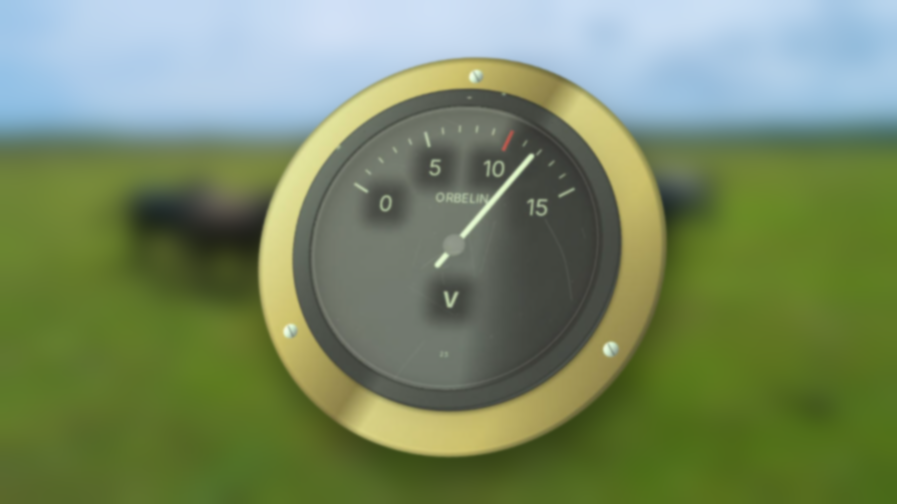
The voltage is 12 V
